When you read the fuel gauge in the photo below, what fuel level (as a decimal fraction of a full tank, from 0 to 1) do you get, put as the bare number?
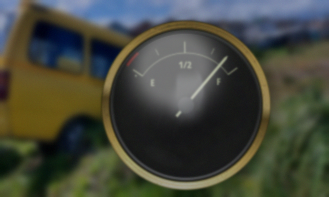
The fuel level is 0.875
